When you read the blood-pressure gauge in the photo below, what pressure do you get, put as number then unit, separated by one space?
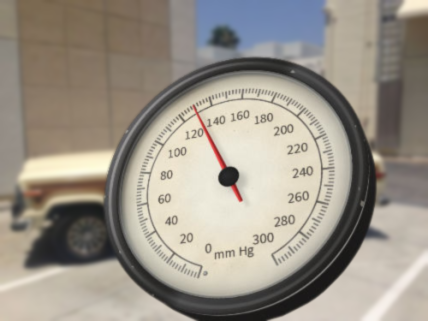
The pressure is 130 mmHg
